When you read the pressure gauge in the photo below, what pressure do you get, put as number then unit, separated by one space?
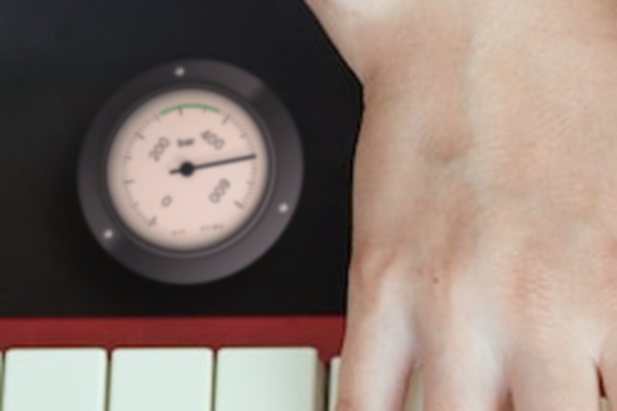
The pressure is 500 bar
